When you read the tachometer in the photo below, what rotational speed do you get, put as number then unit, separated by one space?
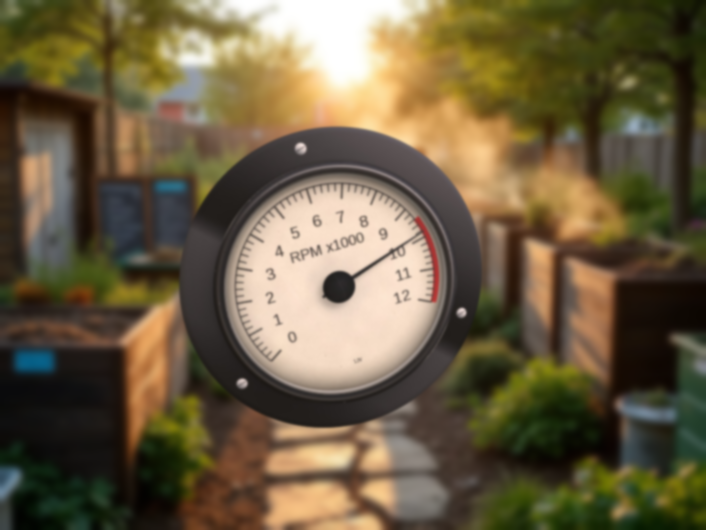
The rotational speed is 9800 rpm
